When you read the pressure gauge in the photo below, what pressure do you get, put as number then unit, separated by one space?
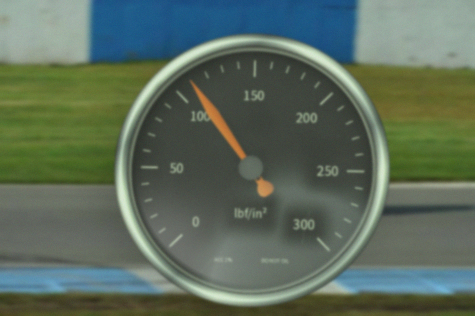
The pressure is 110 psi
